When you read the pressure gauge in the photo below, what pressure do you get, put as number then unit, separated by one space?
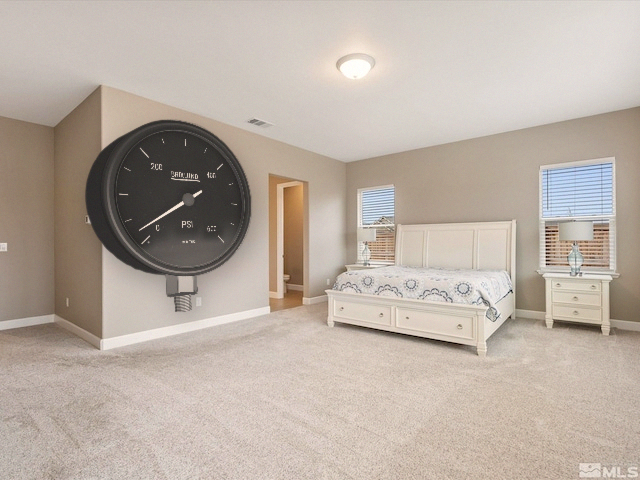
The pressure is 25 psi
